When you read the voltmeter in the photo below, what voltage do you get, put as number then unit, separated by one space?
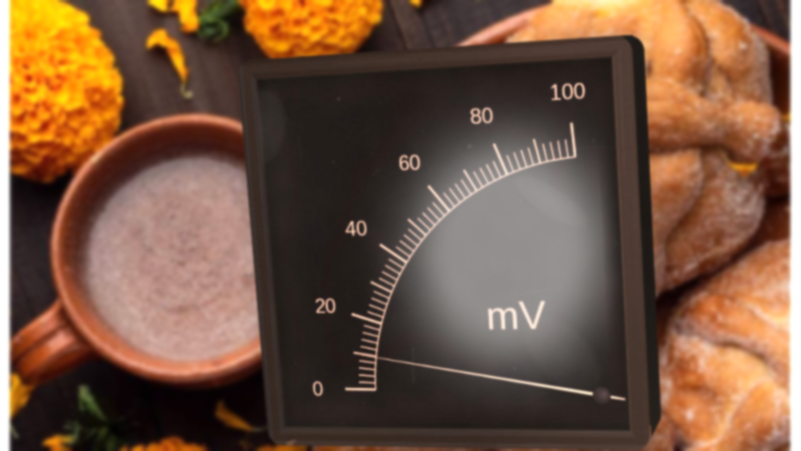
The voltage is 10 mV
